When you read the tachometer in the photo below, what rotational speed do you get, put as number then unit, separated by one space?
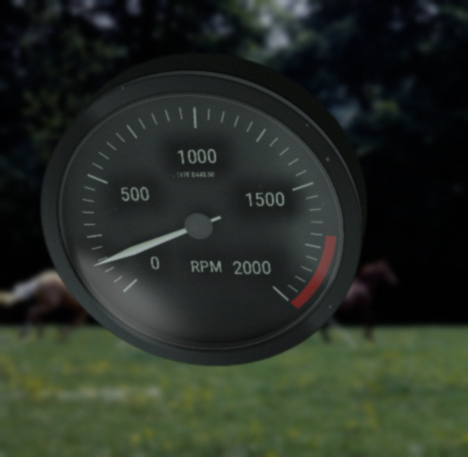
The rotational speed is 150 rpm
